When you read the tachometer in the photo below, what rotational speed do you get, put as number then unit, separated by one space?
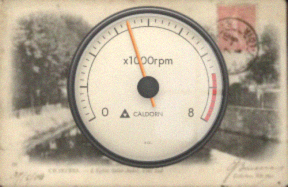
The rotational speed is 3400 rpm
